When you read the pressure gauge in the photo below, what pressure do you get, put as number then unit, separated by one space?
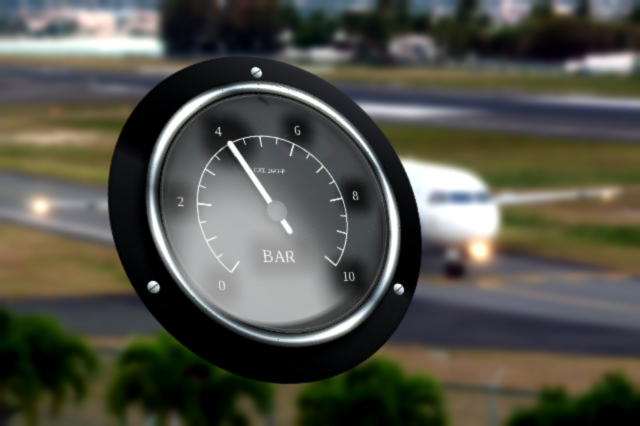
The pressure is 4 bar
